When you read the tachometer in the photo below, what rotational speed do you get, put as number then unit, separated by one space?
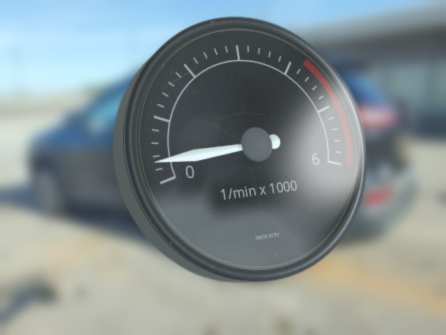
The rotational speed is 300 rpm
